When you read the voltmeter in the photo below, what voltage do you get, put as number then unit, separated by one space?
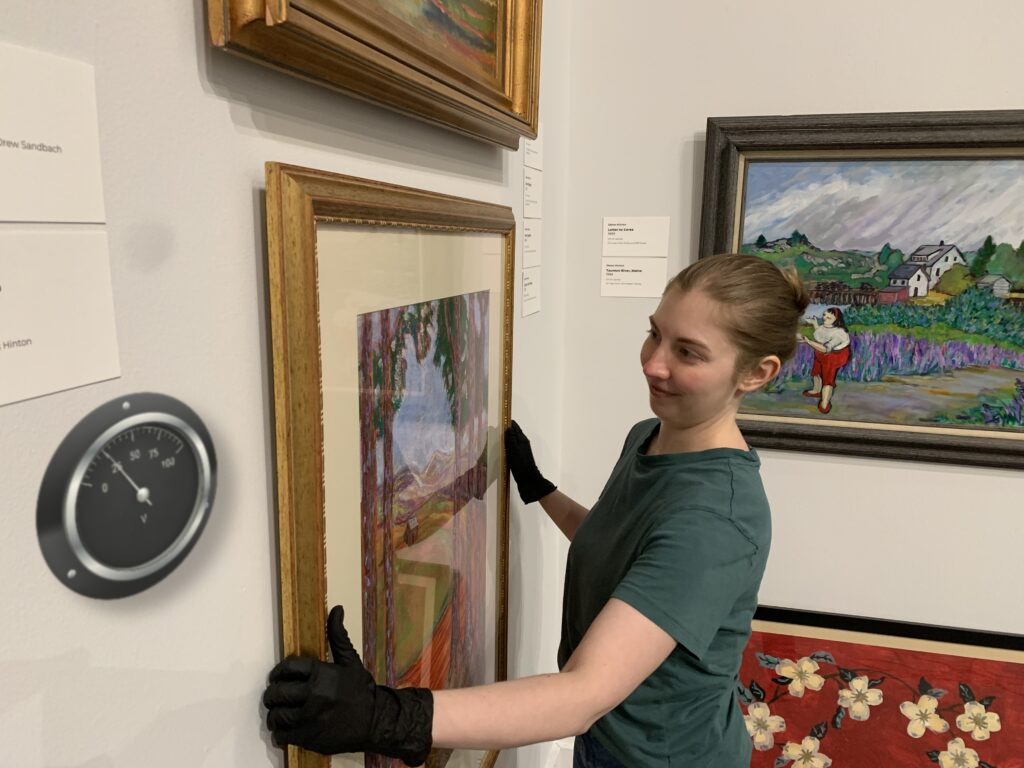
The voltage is 25 V
